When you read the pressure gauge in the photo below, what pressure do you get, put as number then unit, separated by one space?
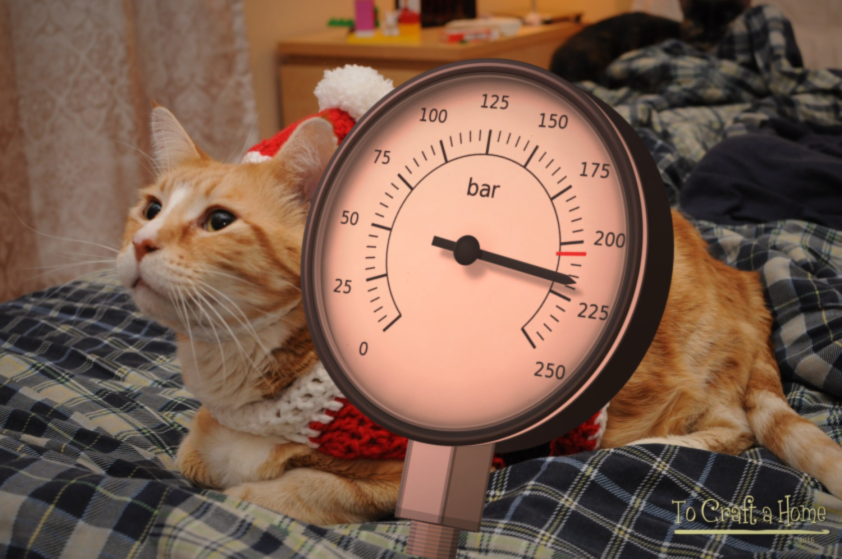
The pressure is 217.5 bar
